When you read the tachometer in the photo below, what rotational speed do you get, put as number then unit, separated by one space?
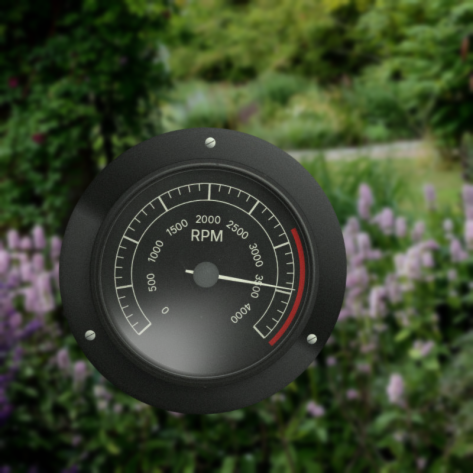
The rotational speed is 3450 rpm
